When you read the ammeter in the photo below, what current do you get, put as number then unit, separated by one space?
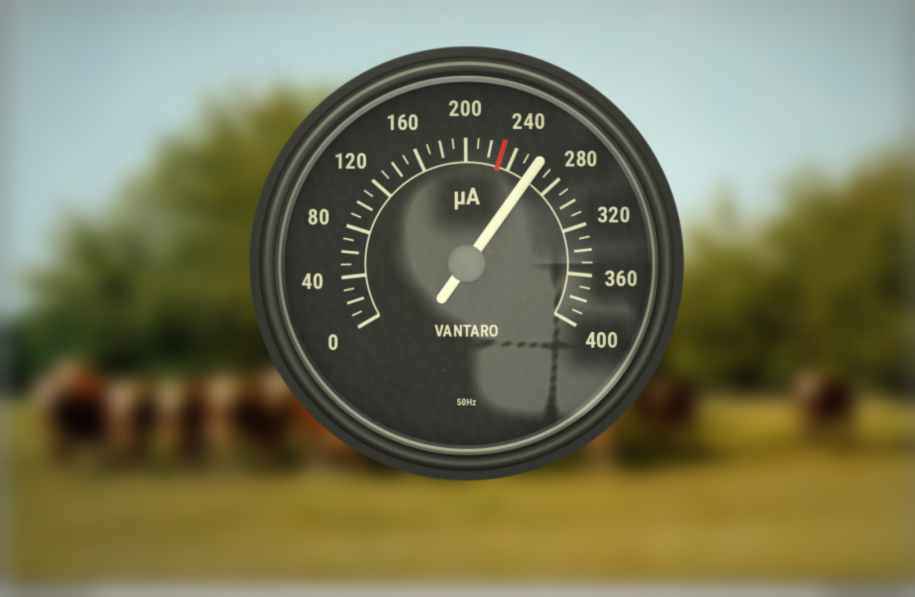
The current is 260 µA
